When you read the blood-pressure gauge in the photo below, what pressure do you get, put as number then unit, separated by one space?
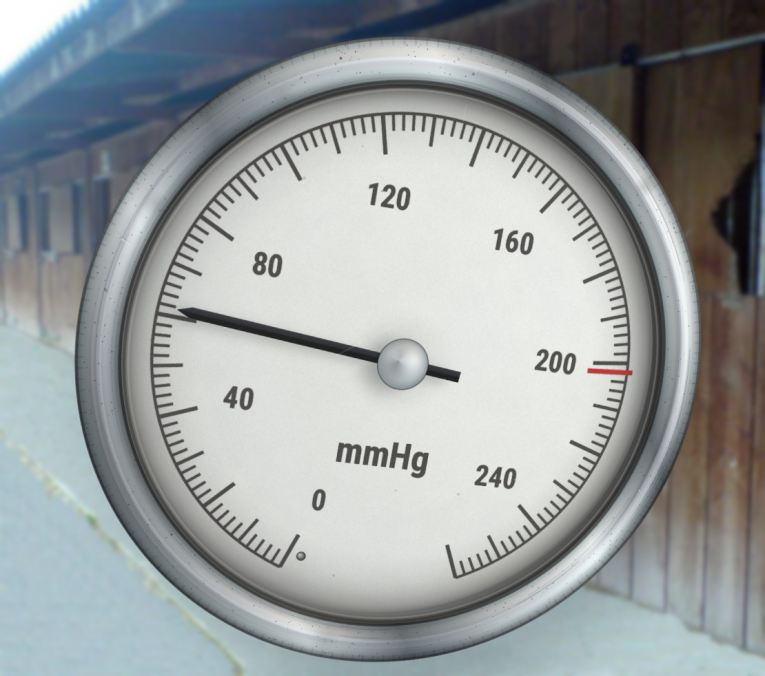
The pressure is 62 mmHg
